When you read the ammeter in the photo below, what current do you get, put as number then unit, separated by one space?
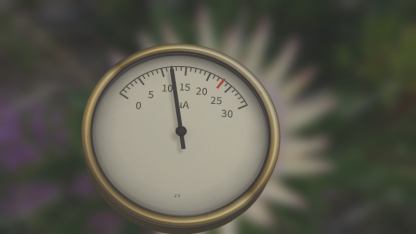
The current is 12 µA
